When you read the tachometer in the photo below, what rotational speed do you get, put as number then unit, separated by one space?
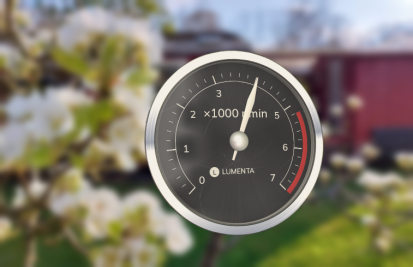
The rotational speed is 4000 rpm
